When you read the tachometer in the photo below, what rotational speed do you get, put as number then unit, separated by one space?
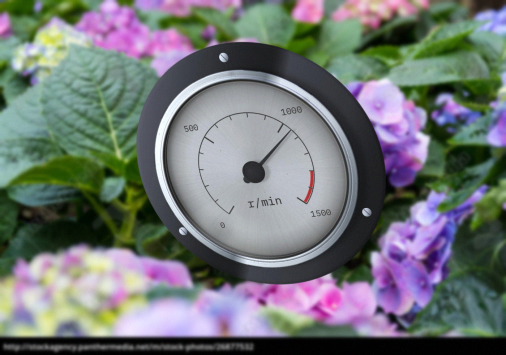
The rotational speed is 1050 rpm
